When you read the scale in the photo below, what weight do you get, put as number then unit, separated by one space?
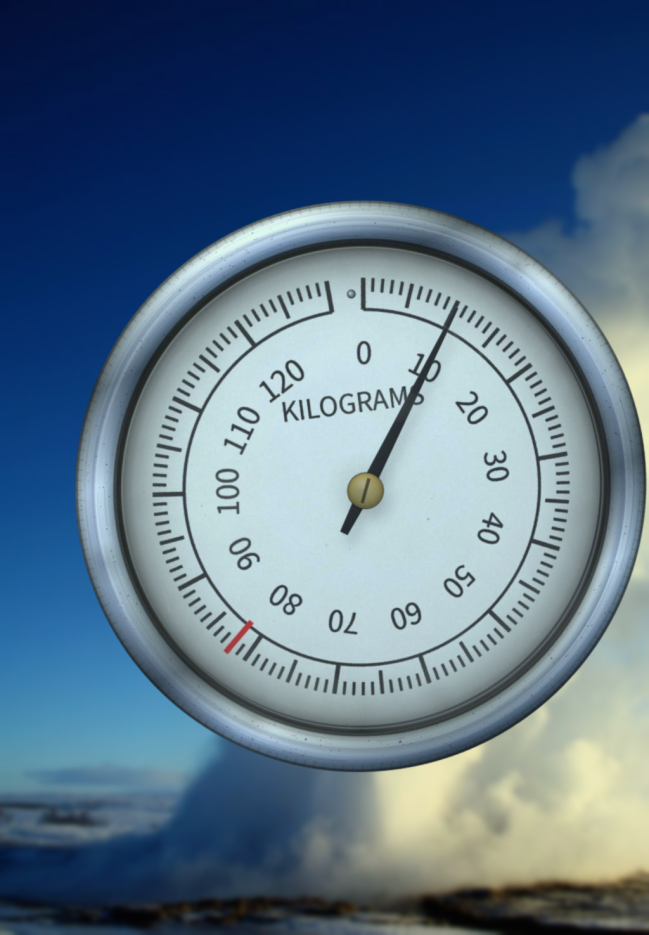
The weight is 10 kg
